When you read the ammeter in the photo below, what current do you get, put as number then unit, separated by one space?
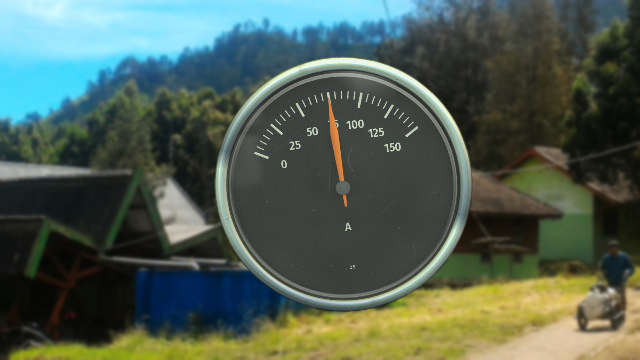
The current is 75 A
